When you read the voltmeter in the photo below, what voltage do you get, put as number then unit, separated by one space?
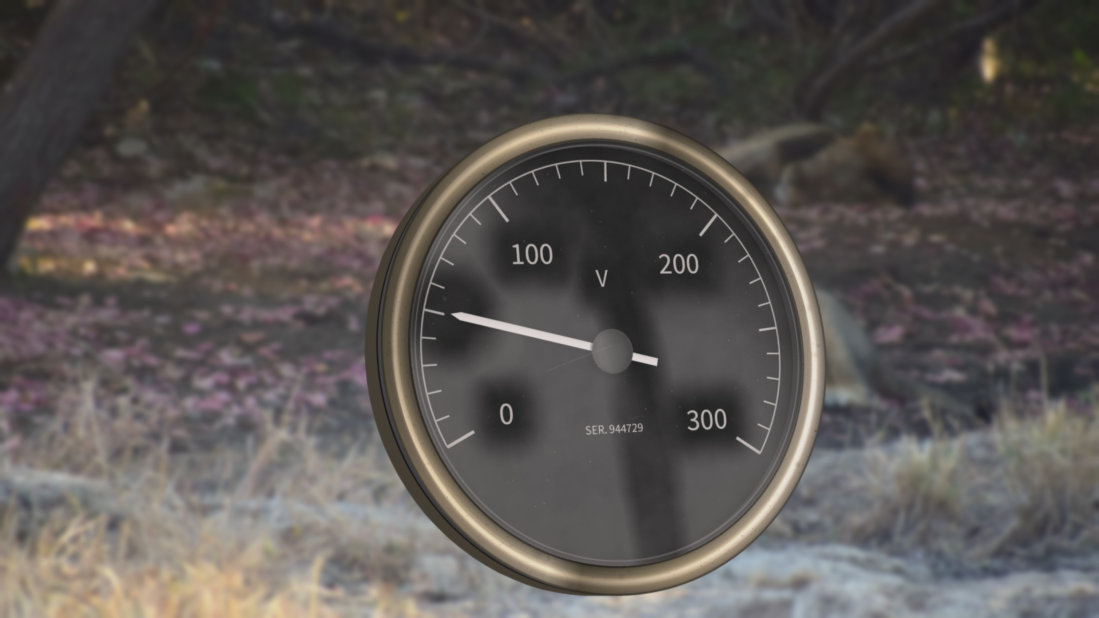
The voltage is 50 V
